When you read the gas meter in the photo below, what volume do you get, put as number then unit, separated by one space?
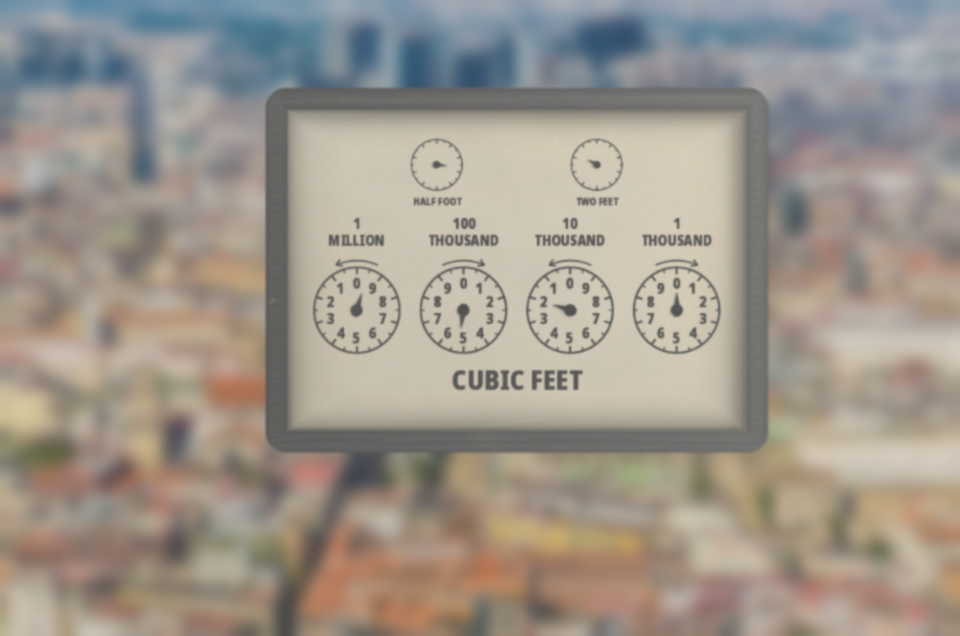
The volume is 952000 ft³
